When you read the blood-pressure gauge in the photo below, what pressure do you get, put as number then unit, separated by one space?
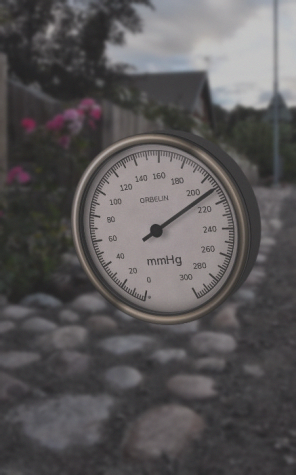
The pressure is 210 mmHg
